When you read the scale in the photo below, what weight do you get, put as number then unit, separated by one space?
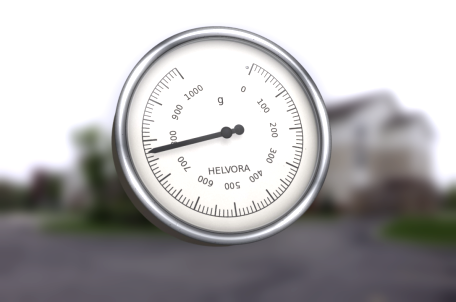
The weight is 770 g
